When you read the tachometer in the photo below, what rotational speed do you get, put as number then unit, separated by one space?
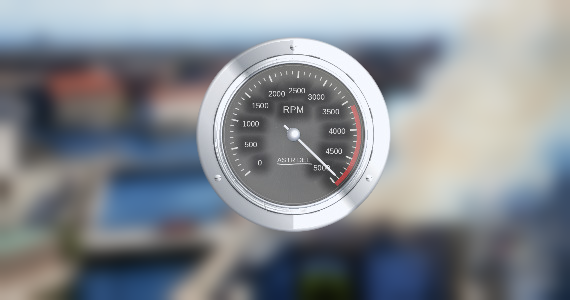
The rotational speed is 4900 rpm
